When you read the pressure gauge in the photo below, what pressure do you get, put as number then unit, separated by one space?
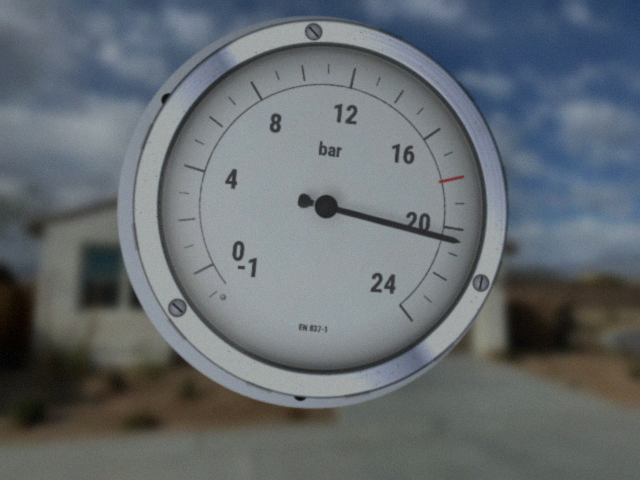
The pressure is 20.5 bar
